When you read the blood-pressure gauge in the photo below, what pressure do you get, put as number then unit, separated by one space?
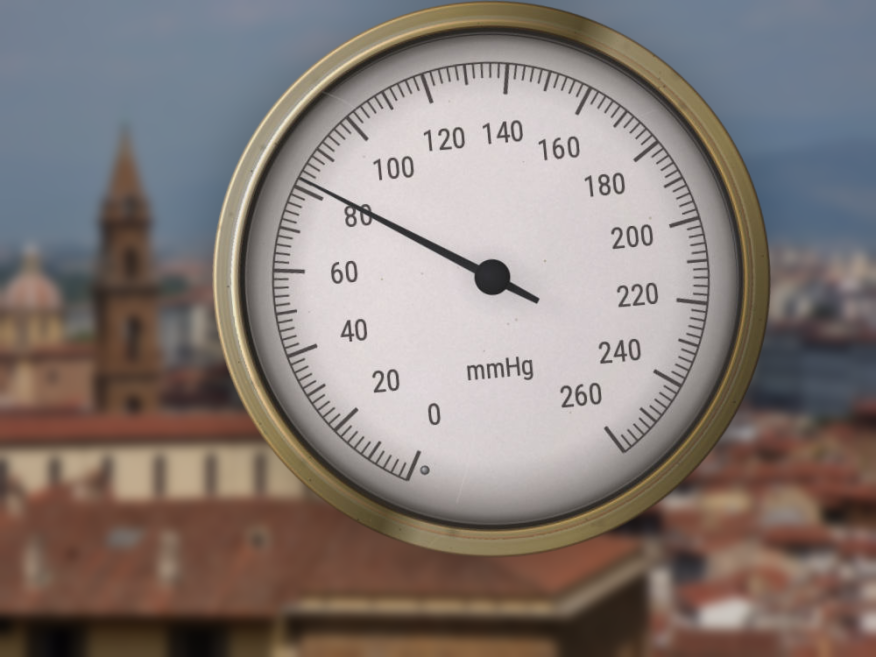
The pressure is 82 mmHg
